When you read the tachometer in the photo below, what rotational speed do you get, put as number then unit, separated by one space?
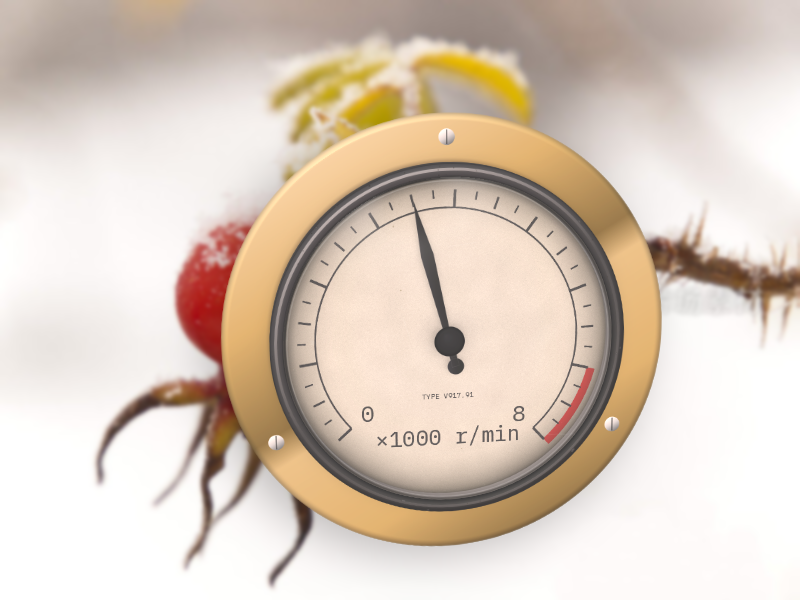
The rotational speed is 3500 rpm
